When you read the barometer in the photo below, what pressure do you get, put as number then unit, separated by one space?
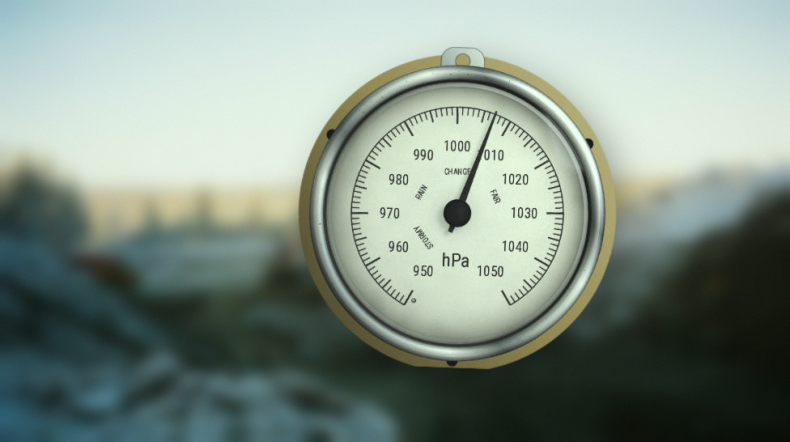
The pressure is 1007 hPa
